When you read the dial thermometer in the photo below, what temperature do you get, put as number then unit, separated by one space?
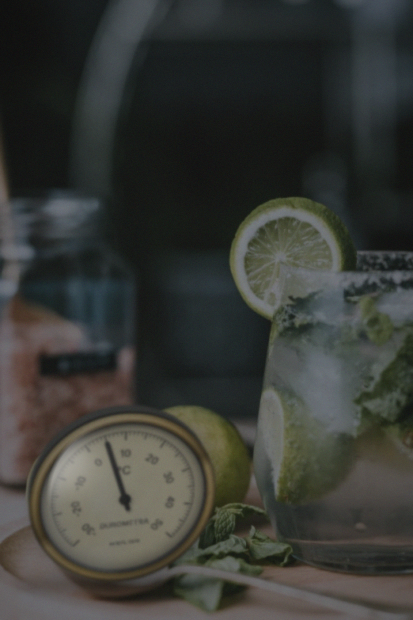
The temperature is 5 °C
